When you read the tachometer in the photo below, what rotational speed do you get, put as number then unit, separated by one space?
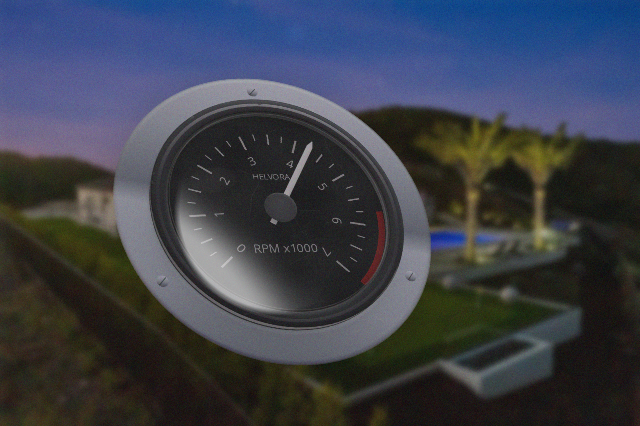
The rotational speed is 4250 rpm
